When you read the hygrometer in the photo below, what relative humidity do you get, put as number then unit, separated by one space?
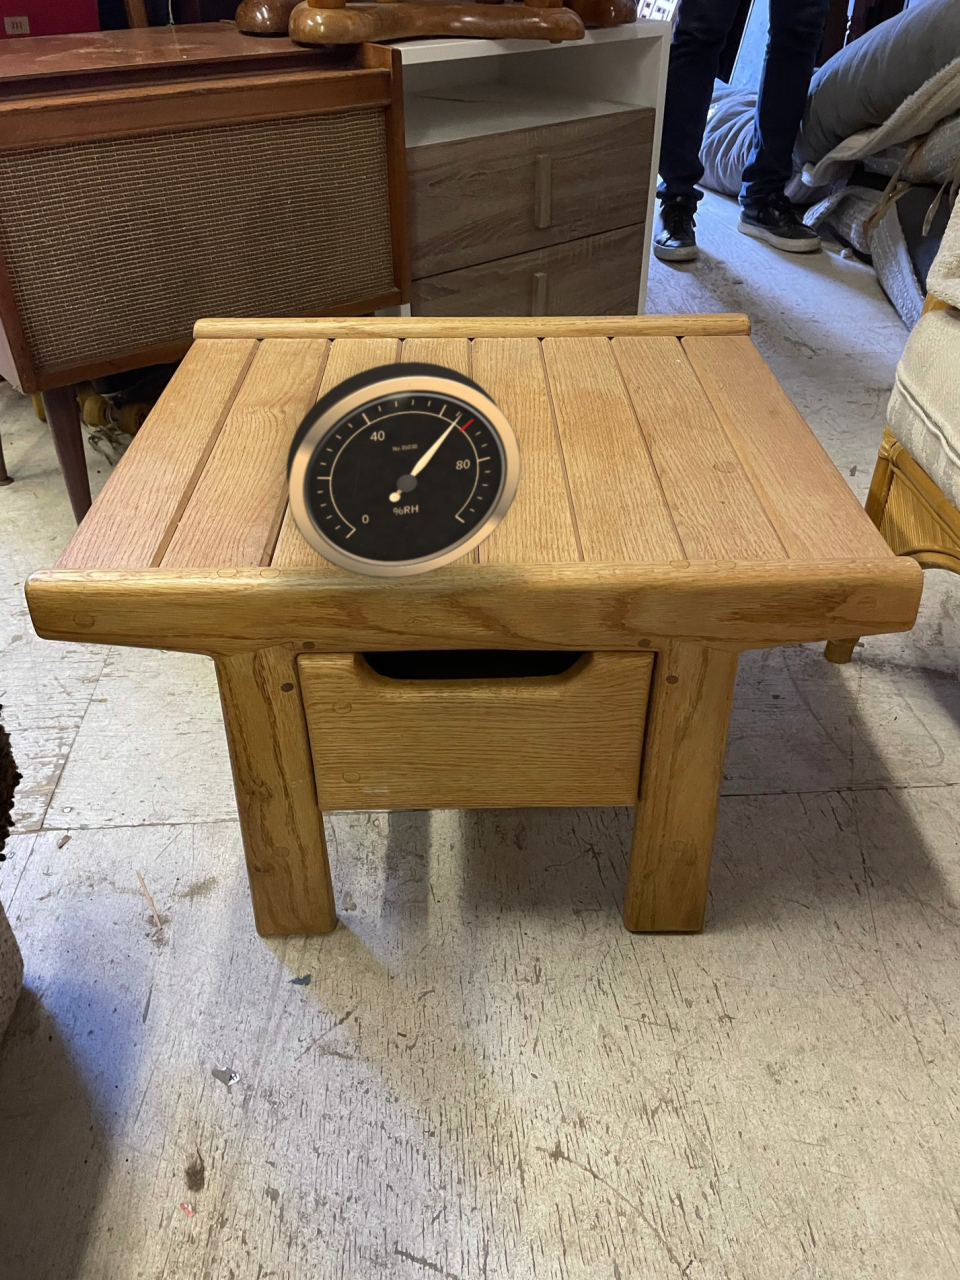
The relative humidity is 64 %
